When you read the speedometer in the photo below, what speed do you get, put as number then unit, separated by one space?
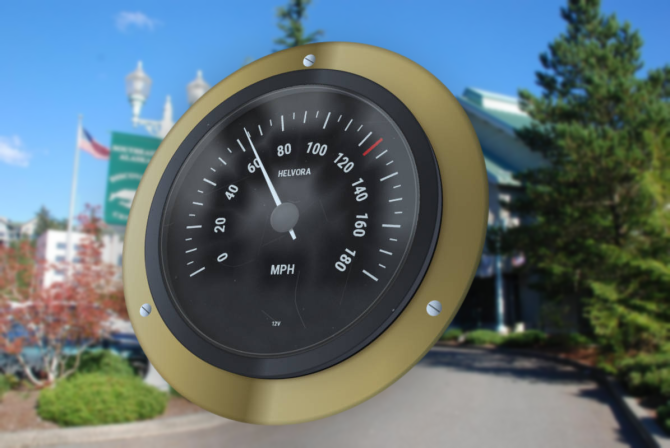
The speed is 65 mph
